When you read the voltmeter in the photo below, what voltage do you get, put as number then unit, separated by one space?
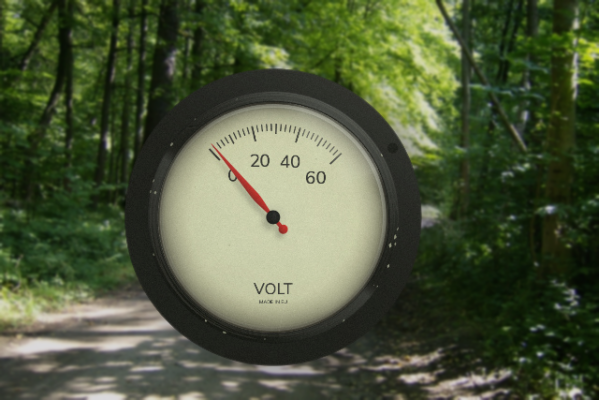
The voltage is 2 V
